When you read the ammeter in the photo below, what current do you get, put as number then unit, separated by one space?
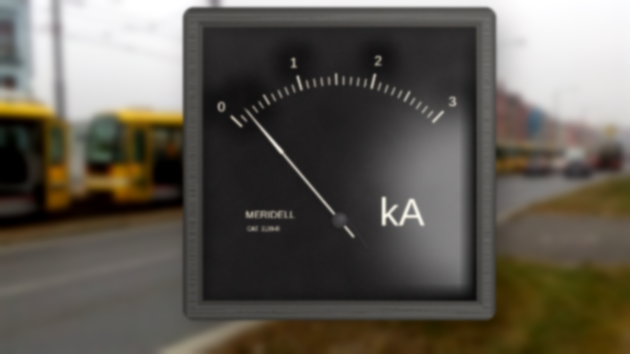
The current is 0.2 kA
